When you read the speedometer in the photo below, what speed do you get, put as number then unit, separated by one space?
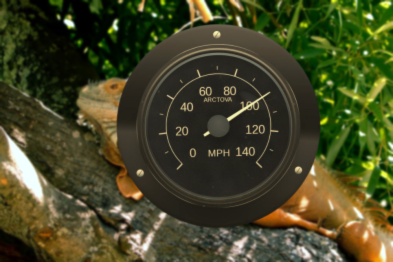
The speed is 100 mph
